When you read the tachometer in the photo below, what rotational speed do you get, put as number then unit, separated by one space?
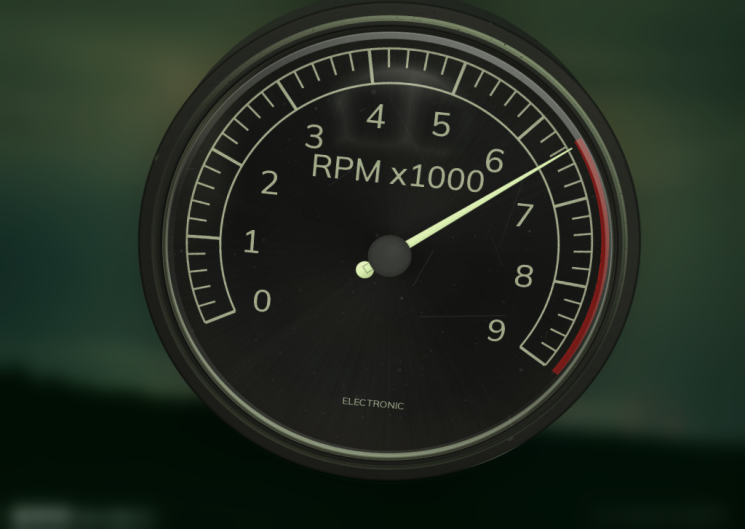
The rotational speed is 6400 rpm
